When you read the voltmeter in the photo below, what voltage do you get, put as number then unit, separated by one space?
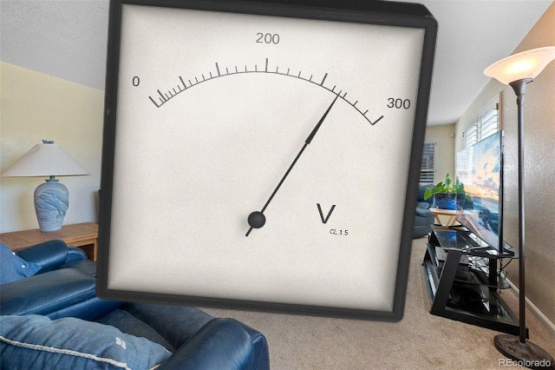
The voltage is 265 V
